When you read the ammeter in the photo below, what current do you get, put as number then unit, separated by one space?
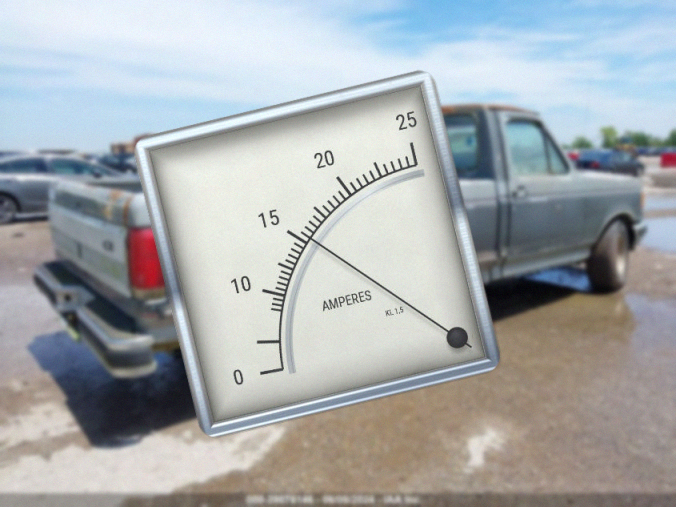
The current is 15.5 A
